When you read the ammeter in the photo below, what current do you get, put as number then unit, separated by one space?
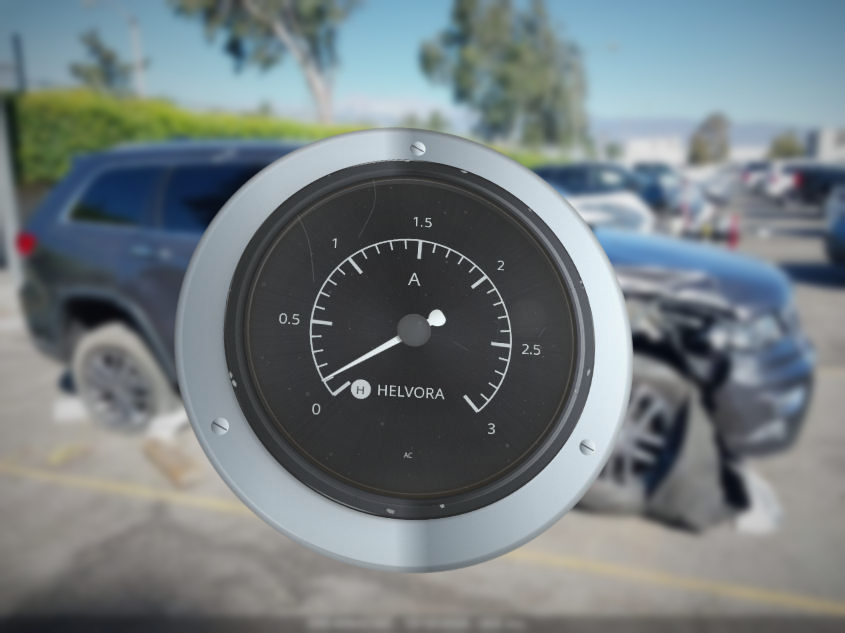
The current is 0.1 A
